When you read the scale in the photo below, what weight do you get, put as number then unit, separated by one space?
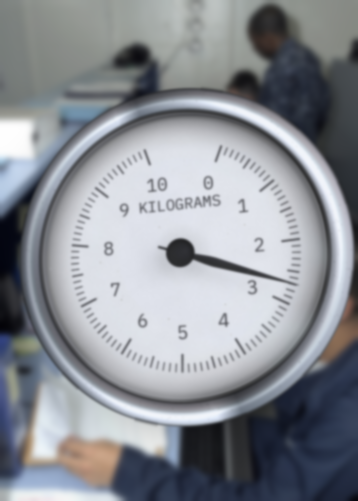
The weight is 2.7 kg
